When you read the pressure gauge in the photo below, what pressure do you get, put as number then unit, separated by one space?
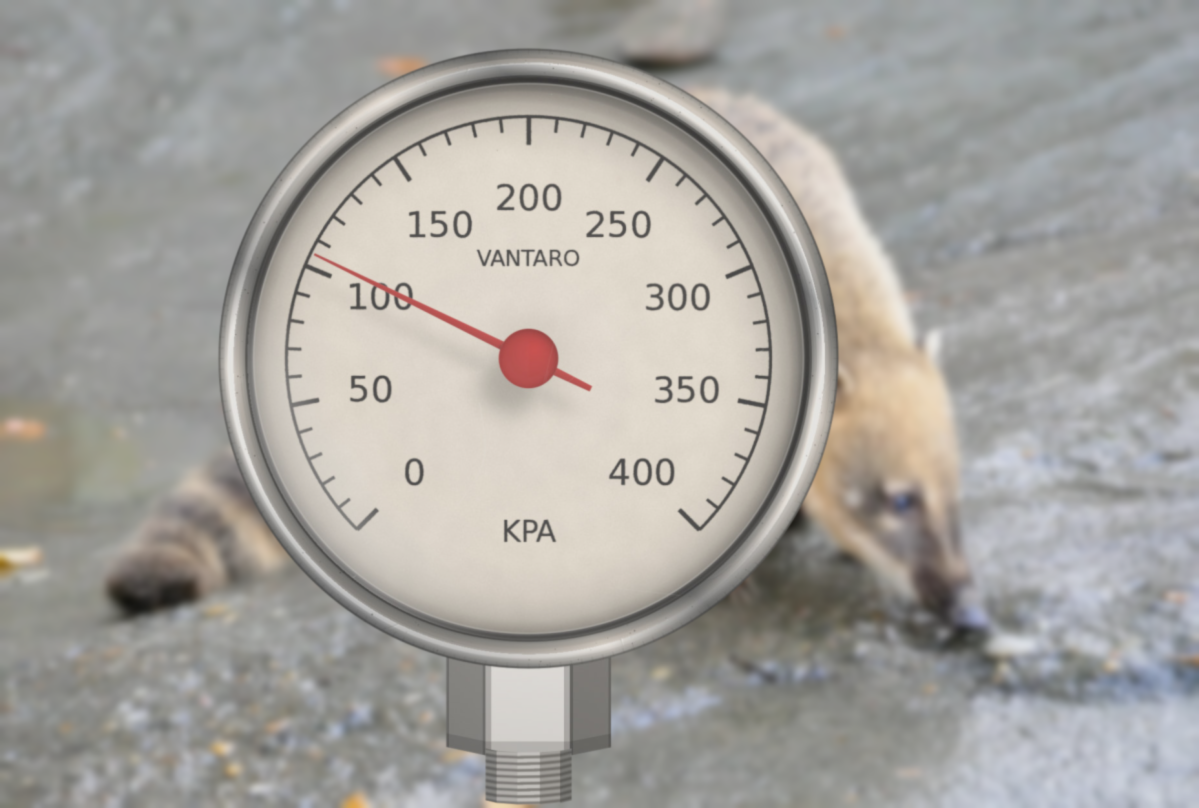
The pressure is 105 kPa
